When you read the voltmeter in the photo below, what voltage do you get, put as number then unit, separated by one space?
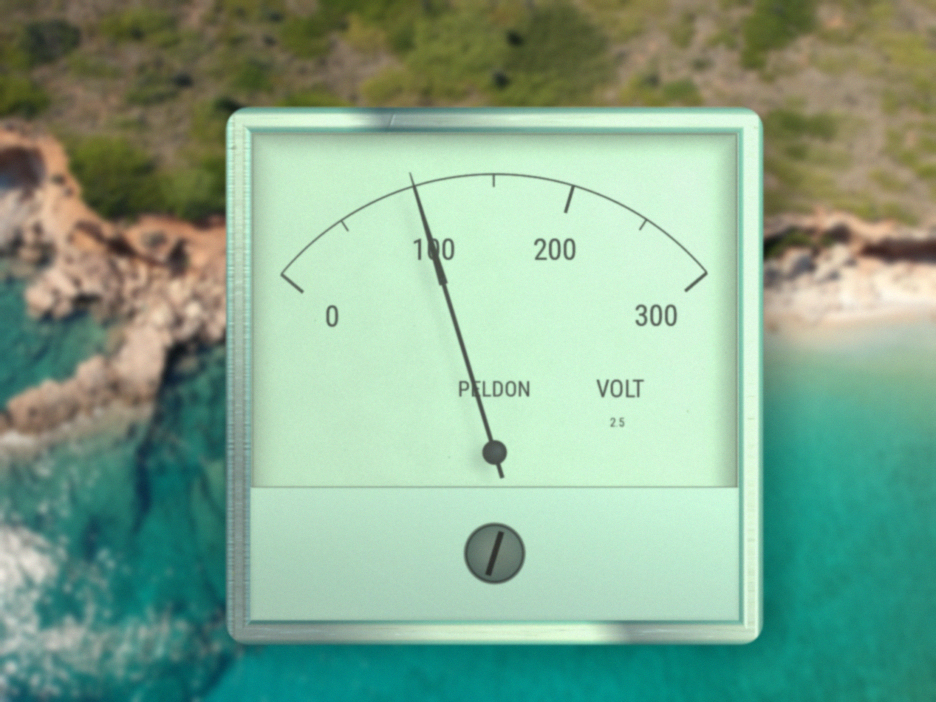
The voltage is 100 V
